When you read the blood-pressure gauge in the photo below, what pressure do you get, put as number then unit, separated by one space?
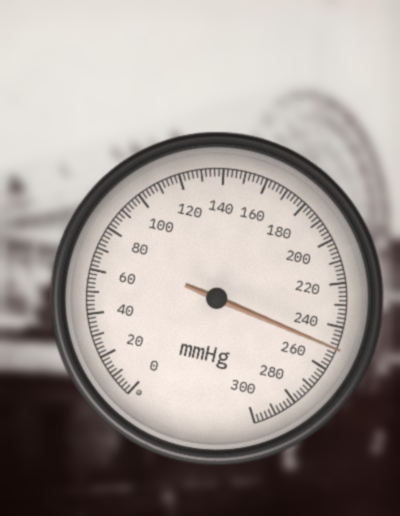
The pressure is 250 mmHg
